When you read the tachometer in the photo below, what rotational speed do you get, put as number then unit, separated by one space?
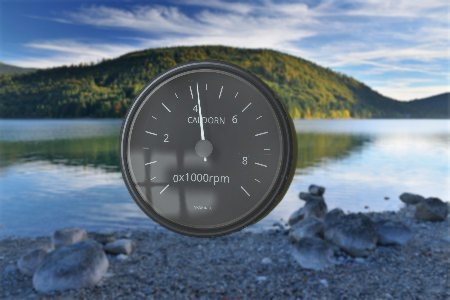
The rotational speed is 4250 rpm
